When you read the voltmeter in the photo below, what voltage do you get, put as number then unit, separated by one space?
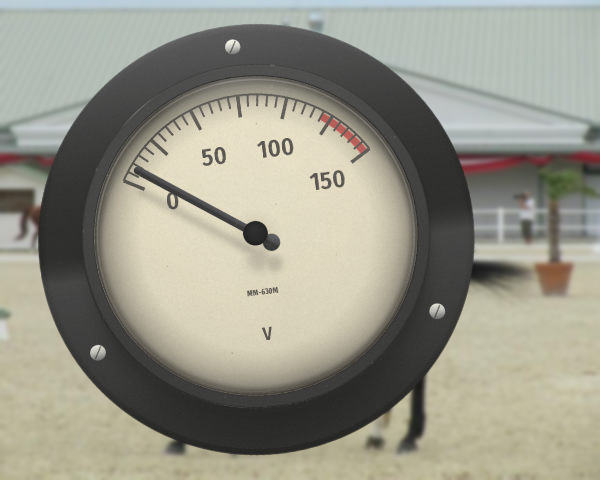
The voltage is 7.5 V
